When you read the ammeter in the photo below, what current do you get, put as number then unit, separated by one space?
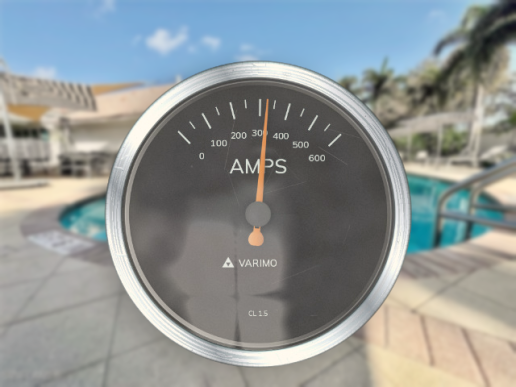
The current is 325 A
